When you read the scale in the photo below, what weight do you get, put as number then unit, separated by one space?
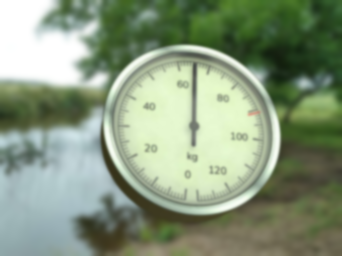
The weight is 65 kg
